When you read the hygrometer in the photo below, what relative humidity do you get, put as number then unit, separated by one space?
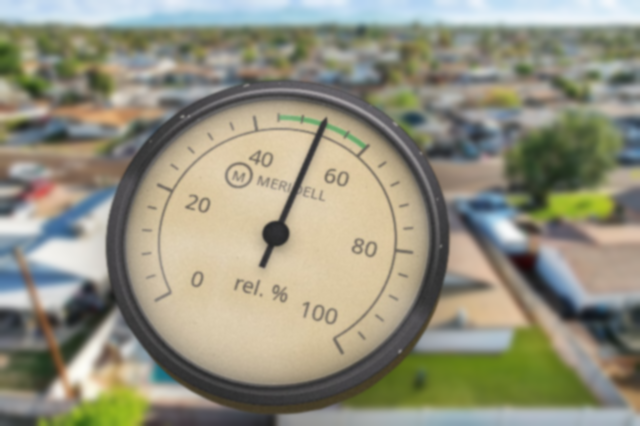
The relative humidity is 52 %
